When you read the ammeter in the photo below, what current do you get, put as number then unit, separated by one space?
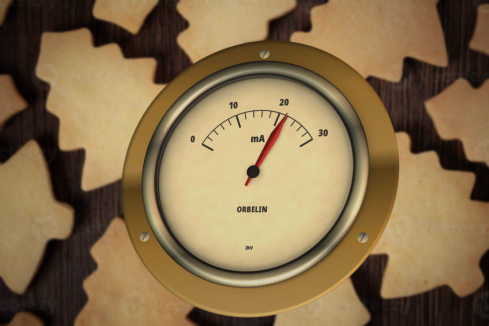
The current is 22 mA
